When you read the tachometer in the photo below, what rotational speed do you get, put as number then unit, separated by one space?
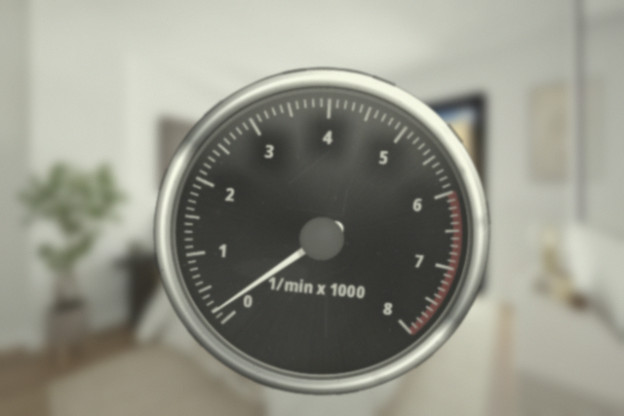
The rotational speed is 200 rpm
